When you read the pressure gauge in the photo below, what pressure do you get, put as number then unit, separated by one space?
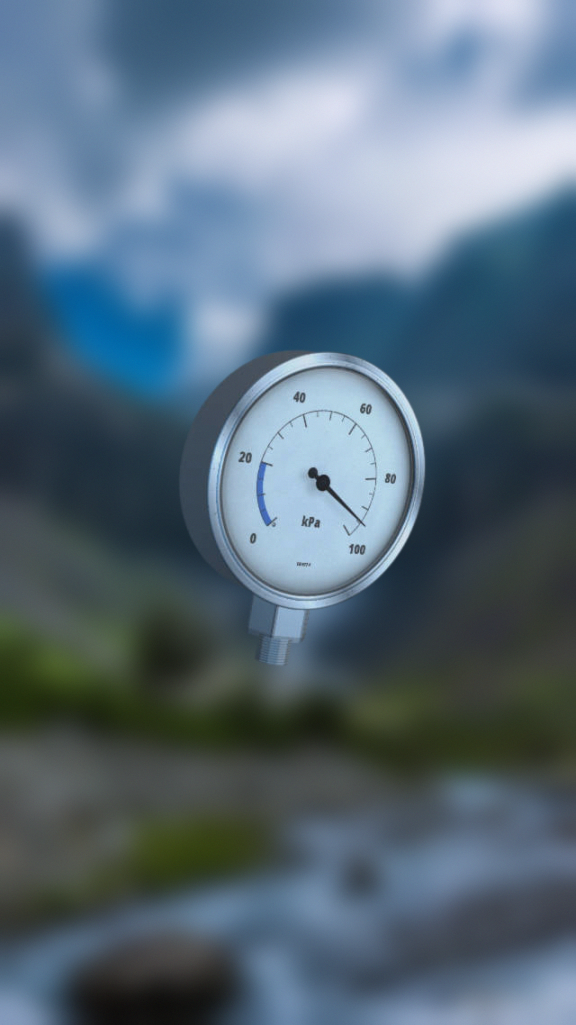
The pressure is 95 kPa
